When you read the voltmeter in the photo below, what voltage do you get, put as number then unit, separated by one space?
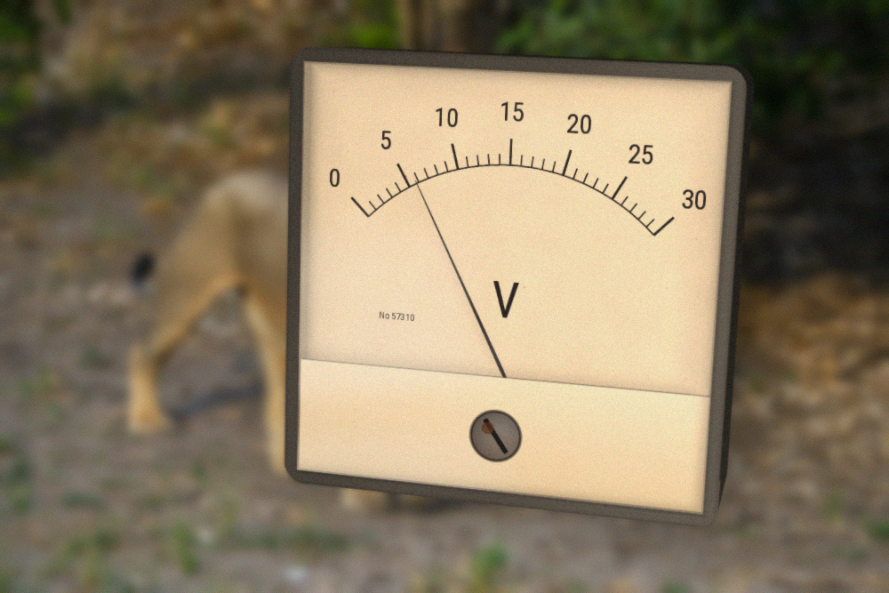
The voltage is 6 V
